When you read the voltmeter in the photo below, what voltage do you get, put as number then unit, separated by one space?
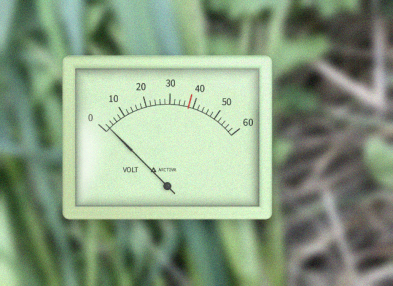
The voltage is 2 V
